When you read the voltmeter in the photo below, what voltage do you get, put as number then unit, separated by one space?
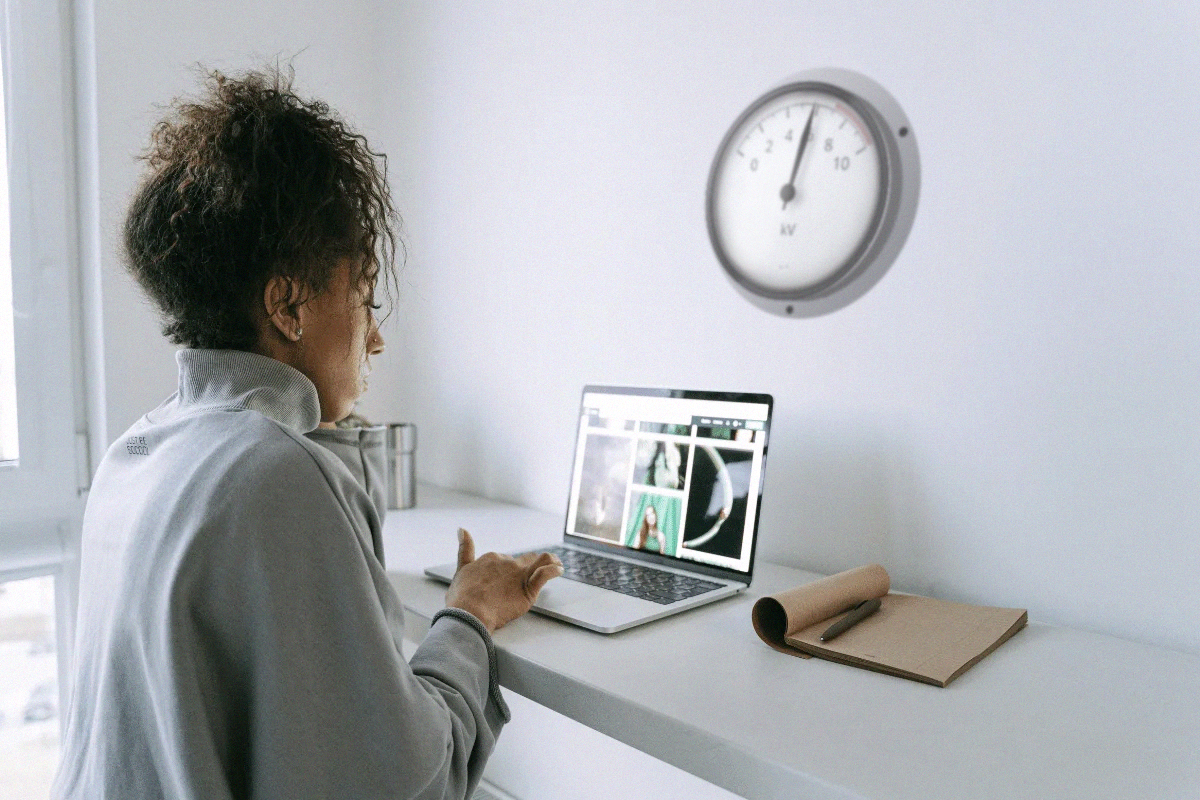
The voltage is 6 kV
